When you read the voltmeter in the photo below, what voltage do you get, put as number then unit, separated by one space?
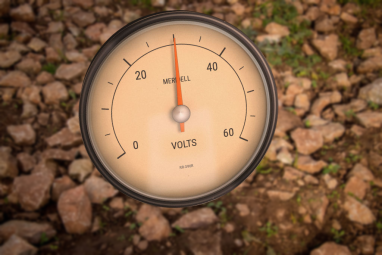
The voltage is 30 V
